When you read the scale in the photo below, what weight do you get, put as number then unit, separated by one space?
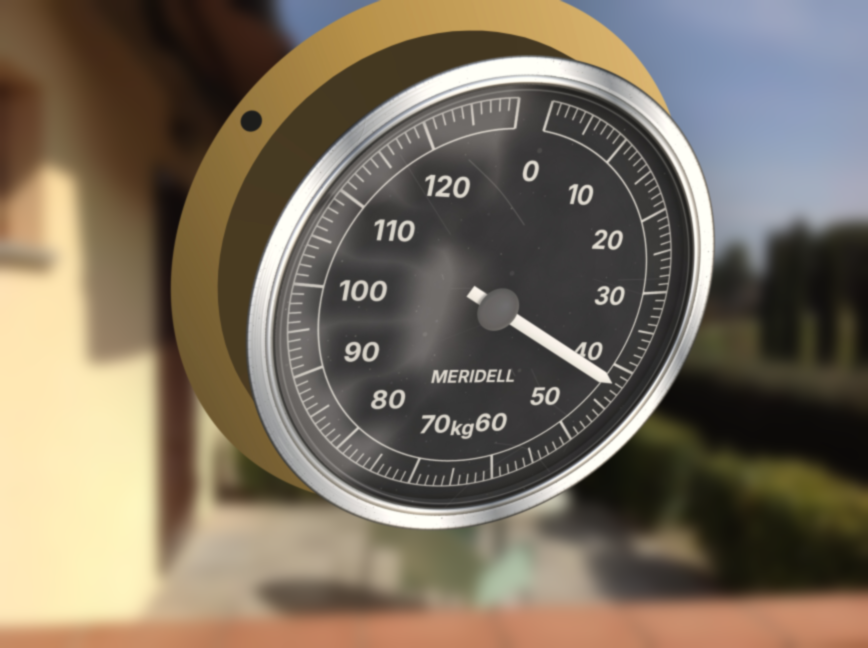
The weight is 42 kg
